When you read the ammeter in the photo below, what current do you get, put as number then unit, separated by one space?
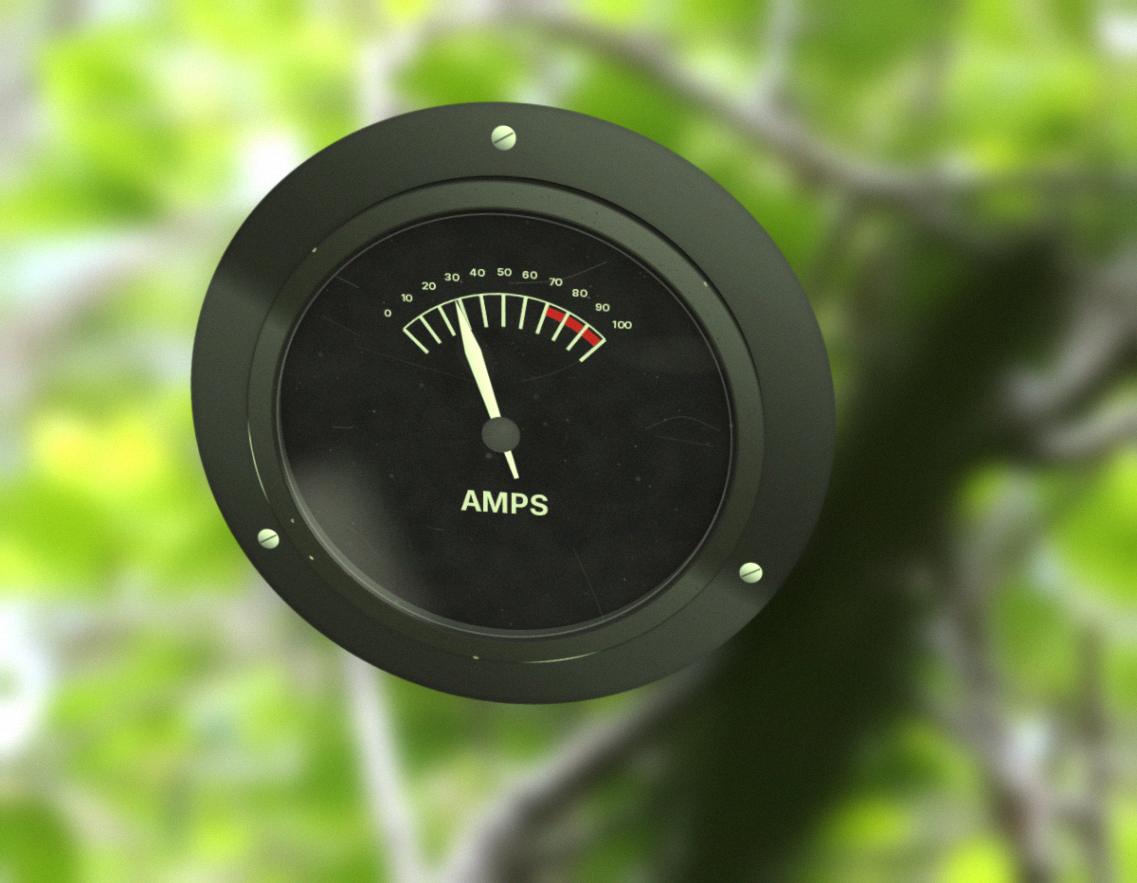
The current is 30 A
